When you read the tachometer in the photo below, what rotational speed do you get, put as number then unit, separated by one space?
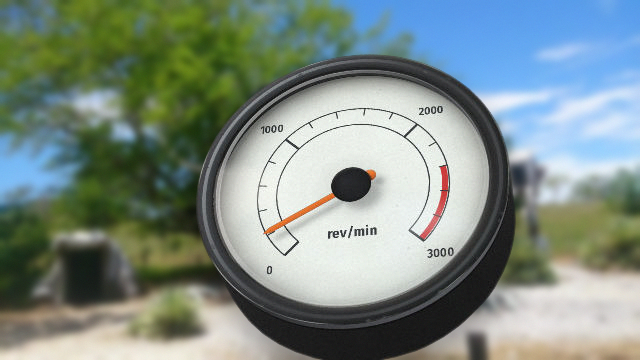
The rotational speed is 200 rpm
